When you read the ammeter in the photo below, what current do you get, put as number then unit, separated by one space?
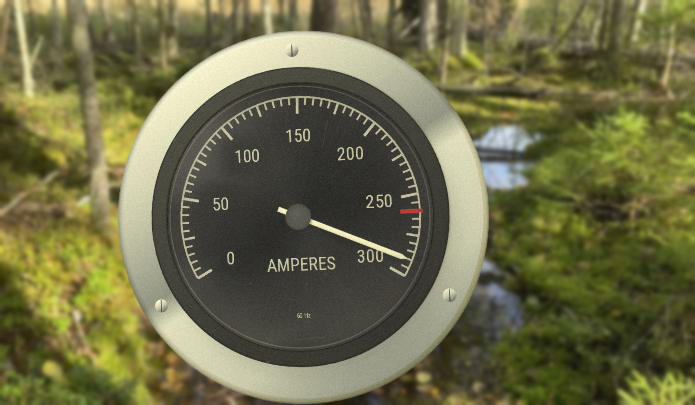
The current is 290 A
